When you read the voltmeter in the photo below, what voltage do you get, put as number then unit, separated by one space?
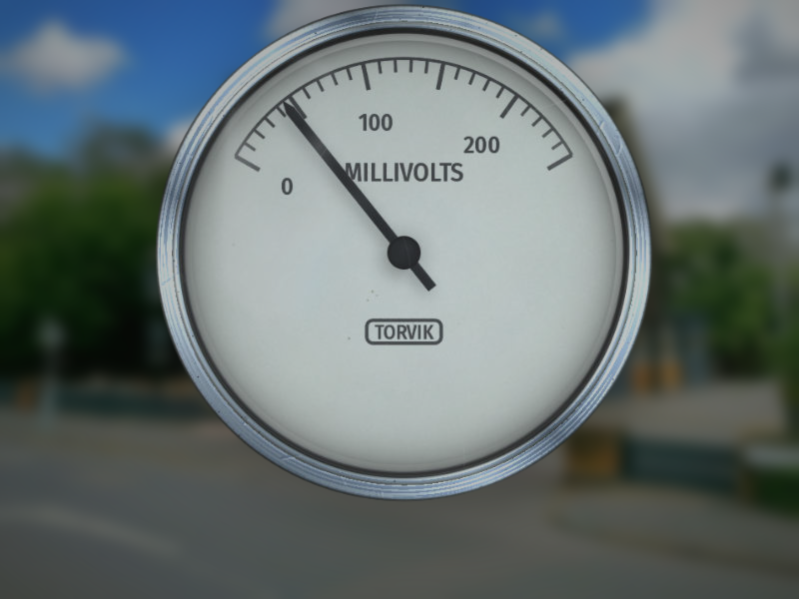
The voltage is 45 mV
